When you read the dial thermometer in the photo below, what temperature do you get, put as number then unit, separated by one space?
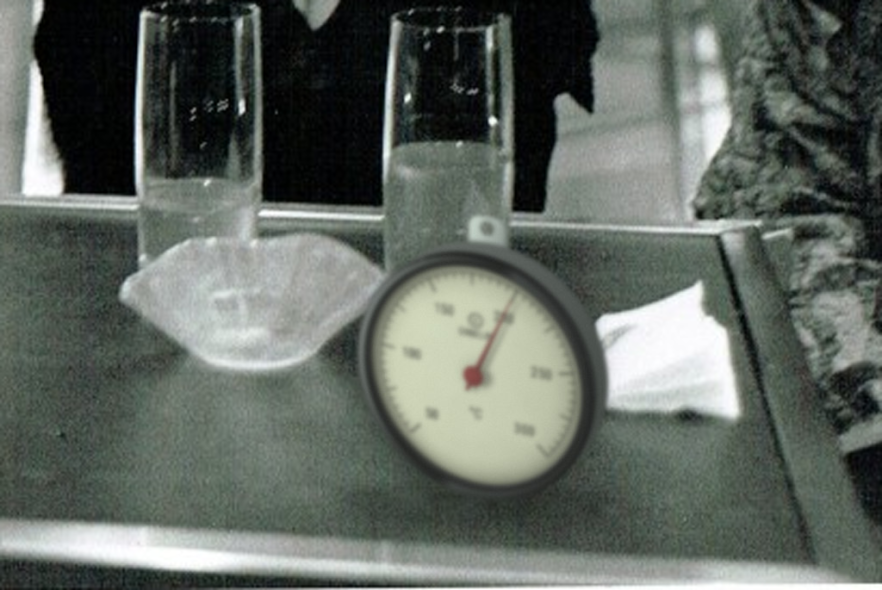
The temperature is 200 °C
